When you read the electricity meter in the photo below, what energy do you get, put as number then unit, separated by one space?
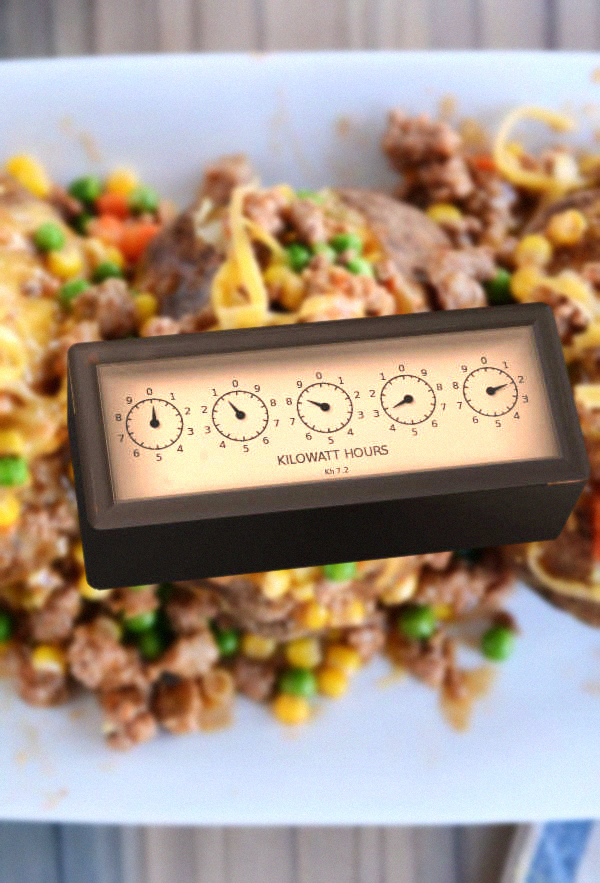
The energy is 832 kWh
